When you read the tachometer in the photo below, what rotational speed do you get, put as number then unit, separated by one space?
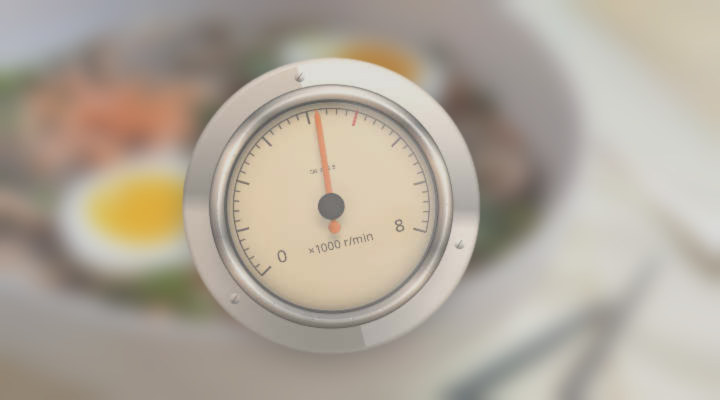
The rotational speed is 4200 rpm
